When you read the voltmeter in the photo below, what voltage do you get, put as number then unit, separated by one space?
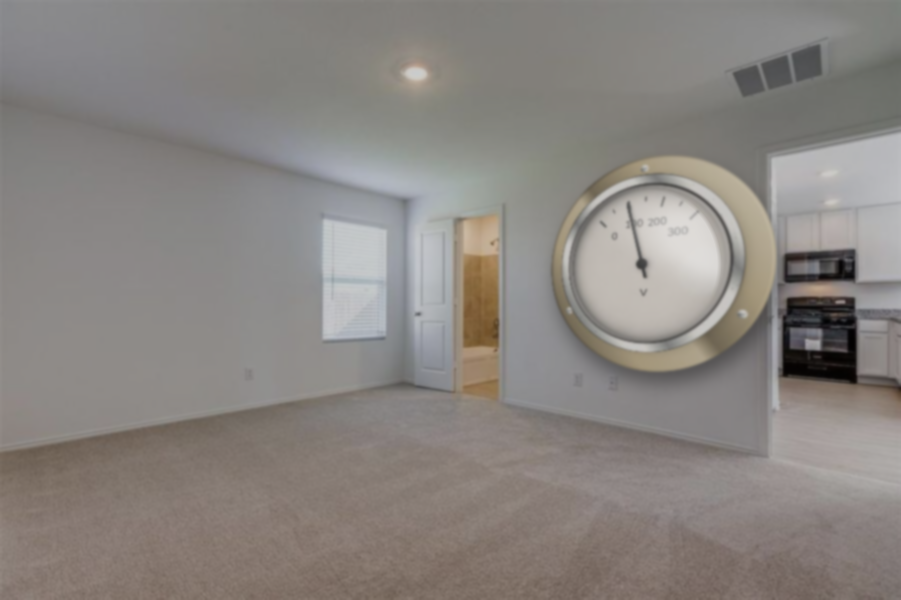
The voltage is 100 V
